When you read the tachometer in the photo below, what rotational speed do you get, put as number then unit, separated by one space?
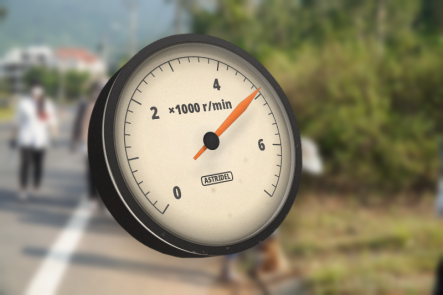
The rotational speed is 4900 rpm
